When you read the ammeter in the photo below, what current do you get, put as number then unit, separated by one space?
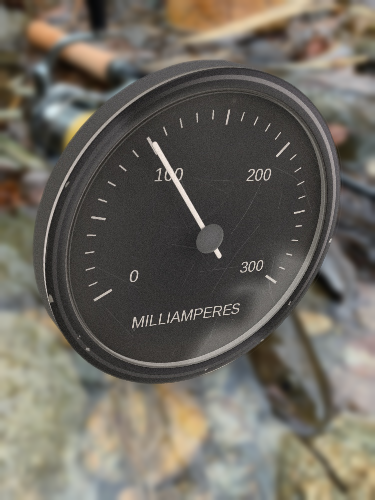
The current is 100 mA
